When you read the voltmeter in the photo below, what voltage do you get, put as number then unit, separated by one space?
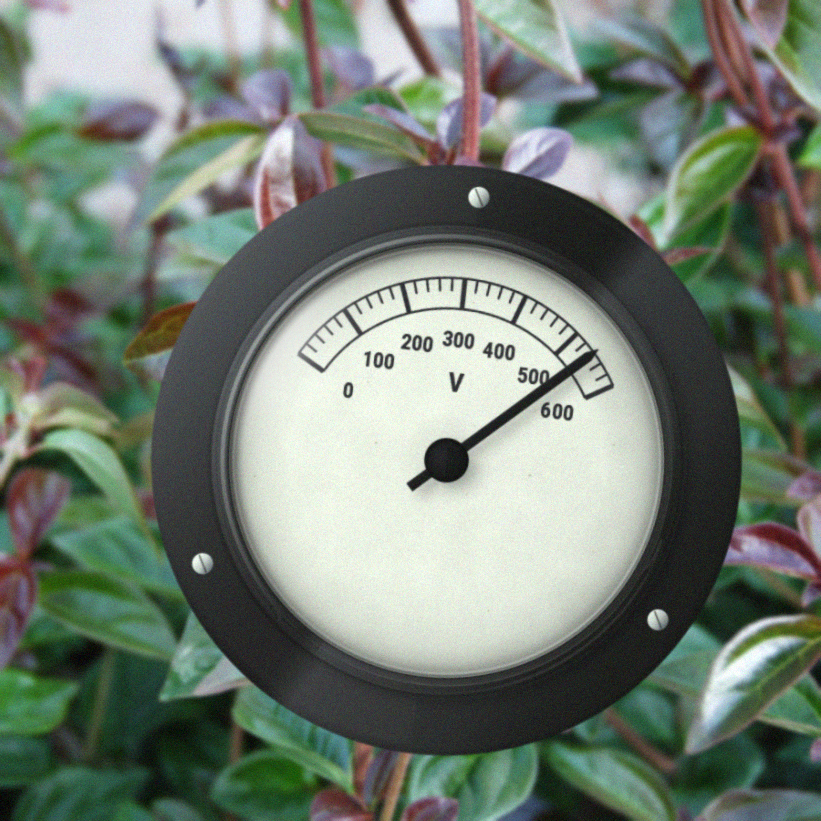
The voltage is 540 V
